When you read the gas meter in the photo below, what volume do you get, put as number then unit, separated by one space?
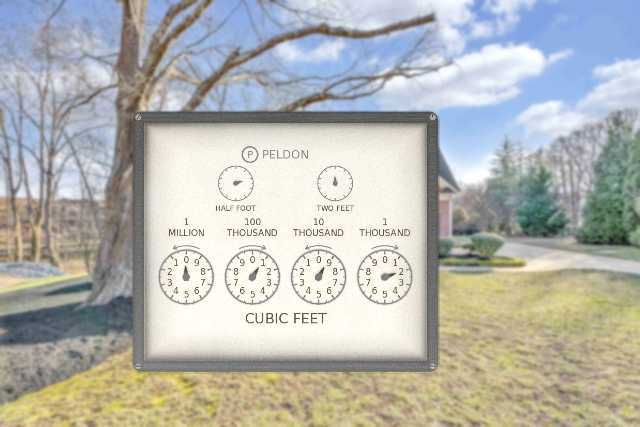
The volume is 9200 ft³
